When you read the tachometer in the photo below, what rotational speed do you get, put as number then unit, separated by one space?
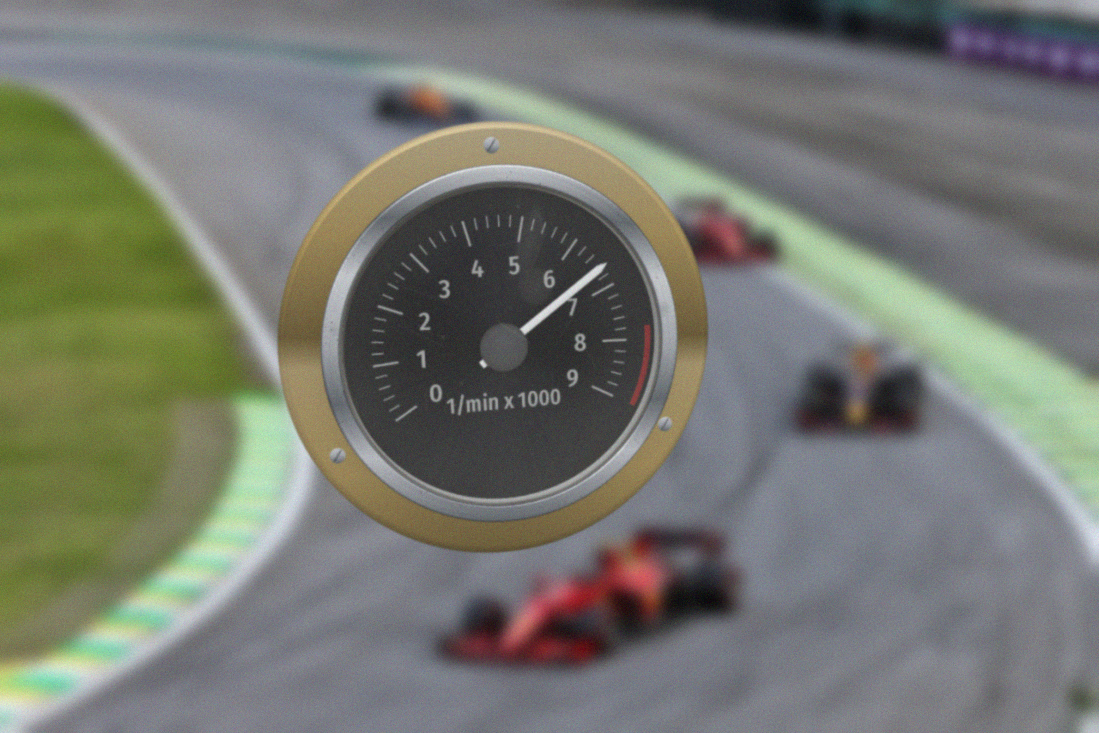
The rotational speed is 6600 rpm
